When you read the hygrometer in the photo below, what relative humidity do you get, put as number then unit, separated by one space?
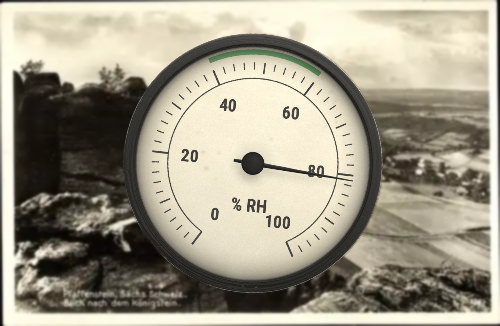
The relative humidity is 81 %
